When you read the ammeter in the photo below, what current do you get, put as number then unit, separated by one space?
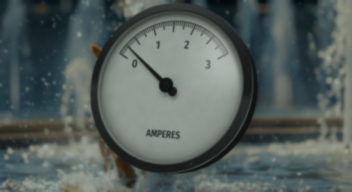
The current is 0.25 A
